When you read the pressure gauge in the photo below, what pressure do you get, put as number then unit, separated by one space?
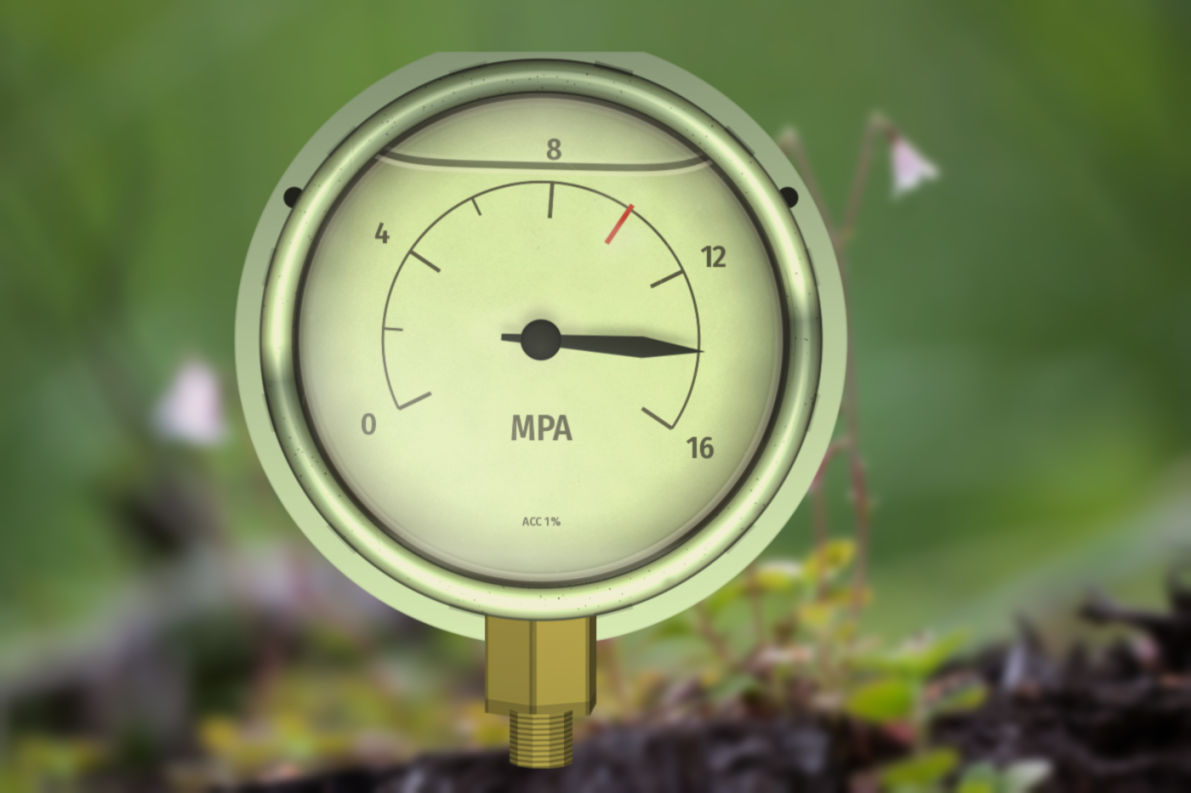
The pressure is 14 MPa
